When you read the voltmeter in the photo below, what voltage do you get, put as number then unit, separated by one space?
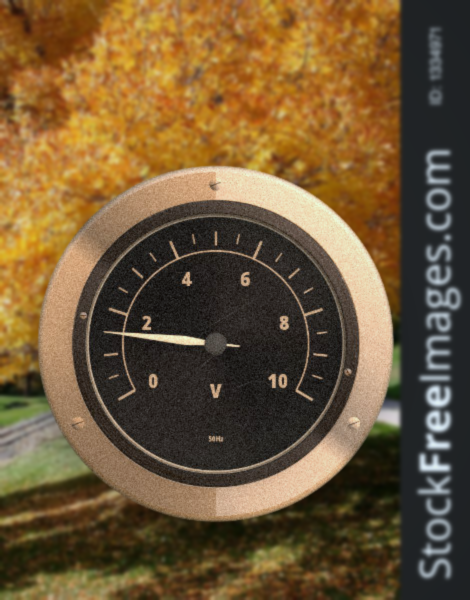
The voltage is 1.5 V
